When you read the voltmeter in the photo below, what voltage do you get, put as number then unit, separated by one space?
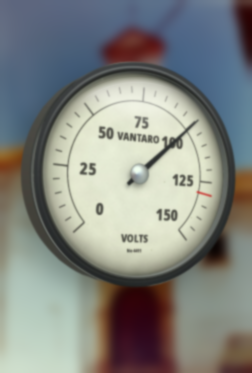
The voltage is 100 V
